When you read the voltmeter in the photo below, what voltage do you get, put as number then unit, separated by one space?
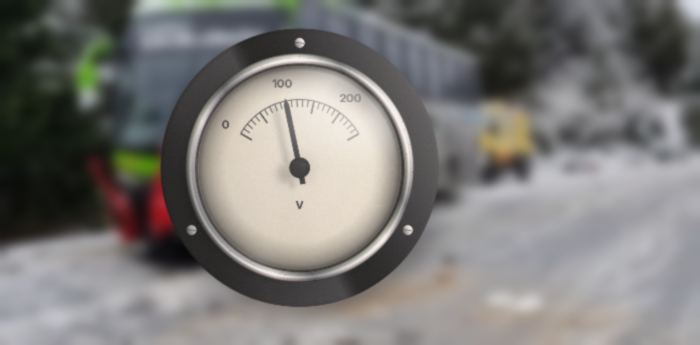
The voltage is 100 V
